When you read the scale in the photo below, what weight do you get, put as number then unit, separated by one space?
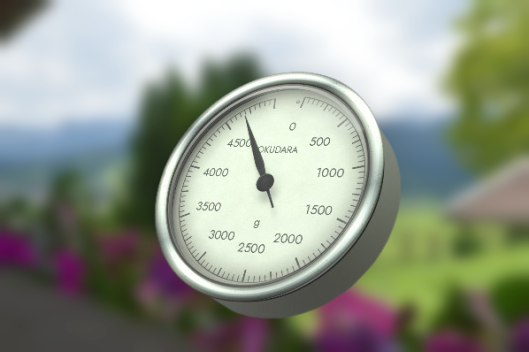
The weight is 4700 g
